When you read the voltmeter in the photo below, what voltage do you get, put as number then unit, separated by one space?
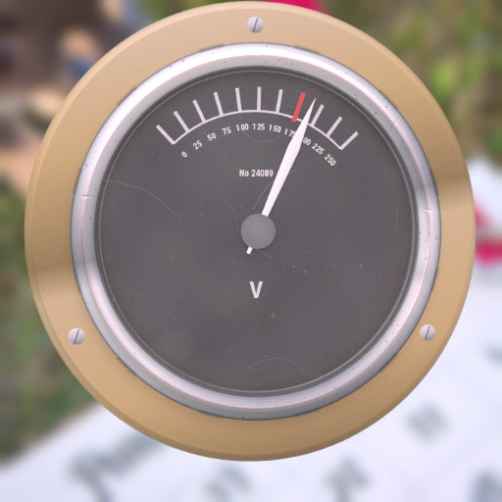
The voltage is 187.5 V
